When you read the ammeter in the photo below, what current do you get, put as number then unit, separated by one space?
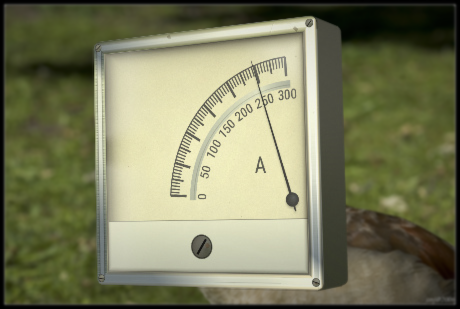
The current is 250 A
